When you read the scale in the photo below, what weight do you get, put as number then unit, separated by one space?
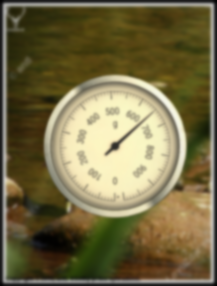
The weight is 650 g
